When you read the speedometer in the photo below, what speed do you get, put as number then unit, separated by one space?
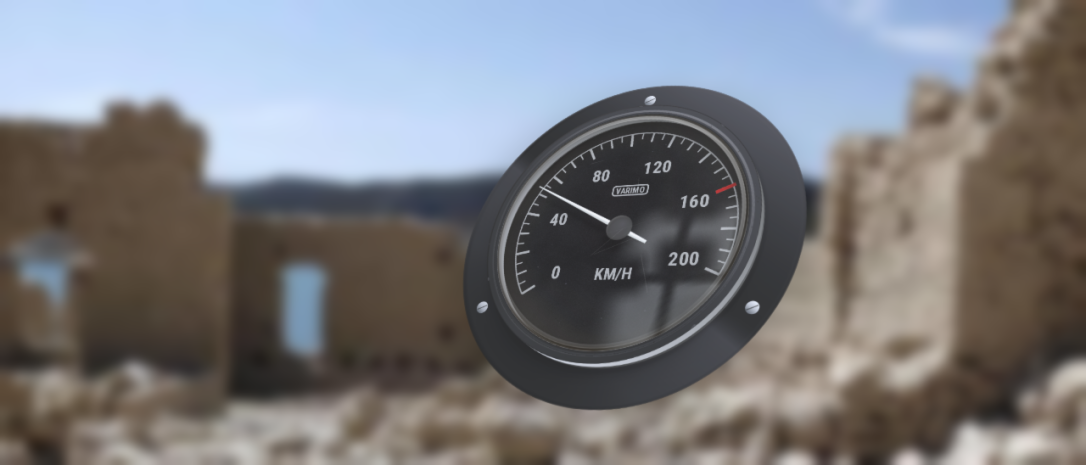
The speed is 52.5 km/h
